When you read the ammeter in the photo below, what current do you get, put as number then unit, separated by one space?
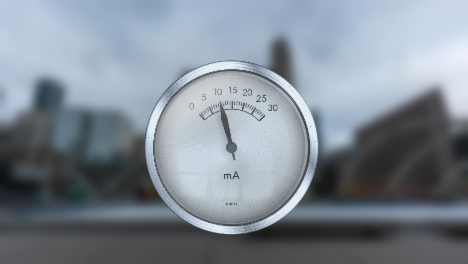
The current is 10 mA
